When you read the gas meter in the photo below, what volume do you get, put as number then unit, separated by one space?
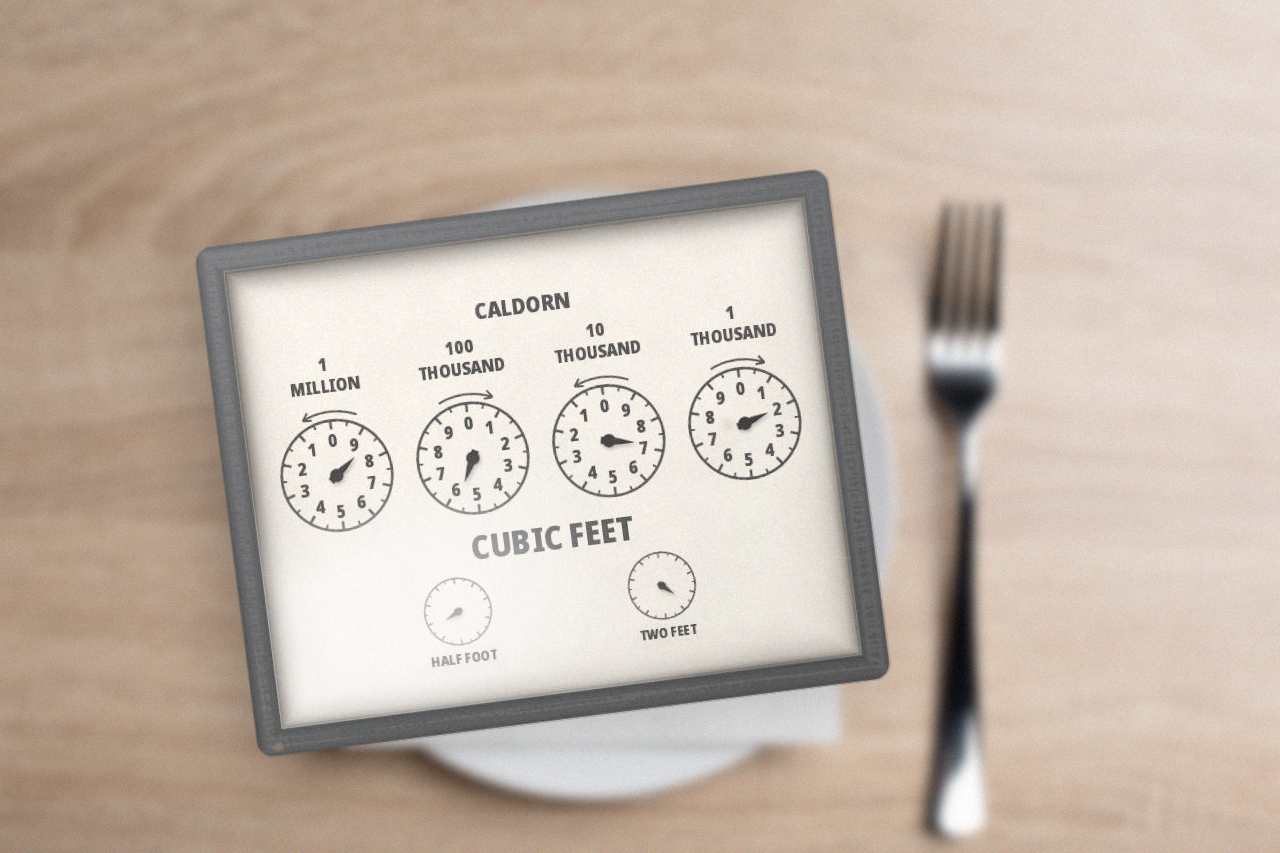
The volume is 857200 ft³
